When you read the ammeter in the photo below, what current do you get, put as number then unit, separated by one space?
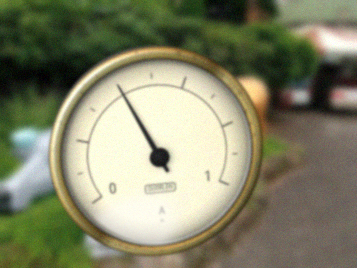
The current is 0.4 A
